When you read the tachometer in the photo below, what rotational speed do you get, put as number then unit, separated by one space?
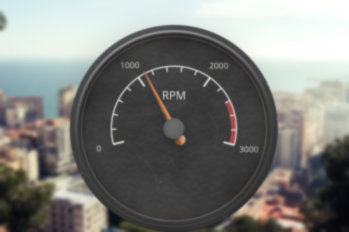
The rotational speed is 1100 rpm
